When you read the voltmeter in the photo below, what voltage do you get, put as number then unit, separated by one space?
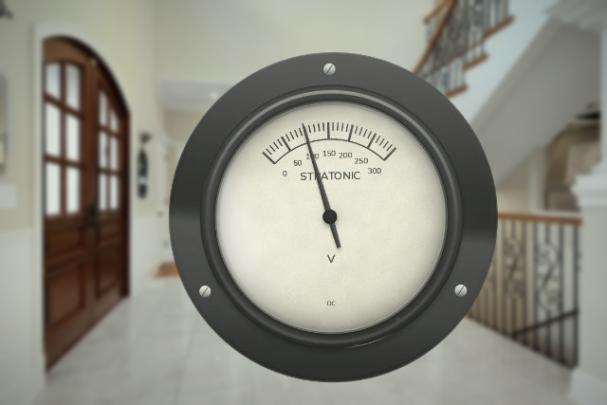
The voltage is 100 V
